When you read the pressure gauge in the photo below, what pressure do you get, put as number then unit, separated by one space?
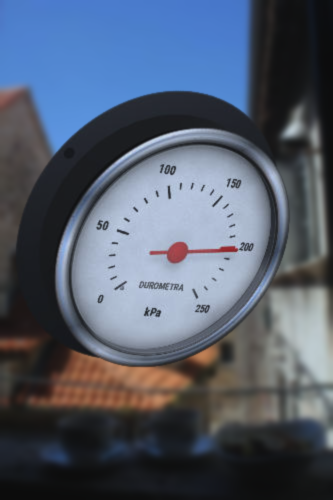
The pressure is 200 kPa
